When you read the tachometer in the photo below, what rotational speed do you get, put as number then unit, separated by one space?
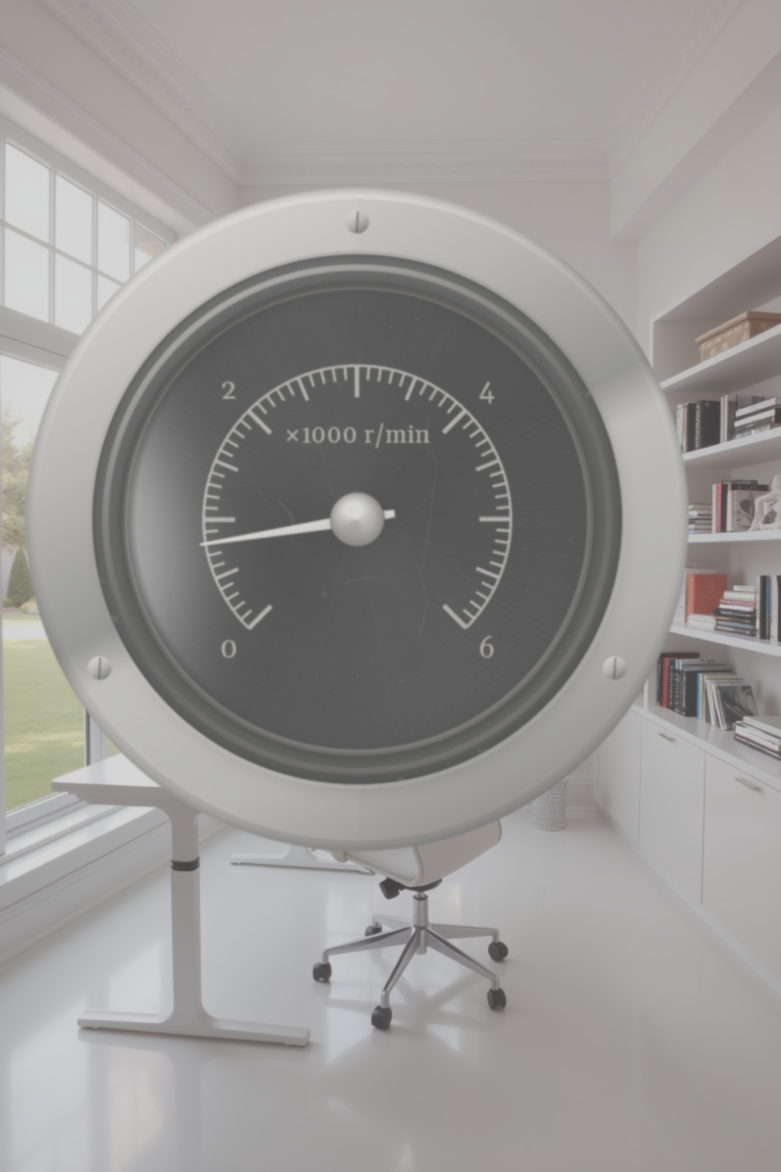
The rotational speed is 800 rpm
